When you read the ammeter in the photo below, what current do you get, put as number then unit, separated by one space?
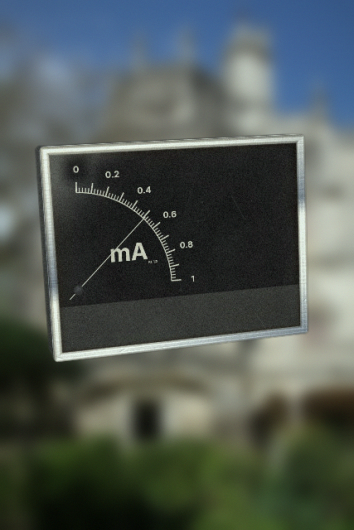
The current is 0.5 mA
